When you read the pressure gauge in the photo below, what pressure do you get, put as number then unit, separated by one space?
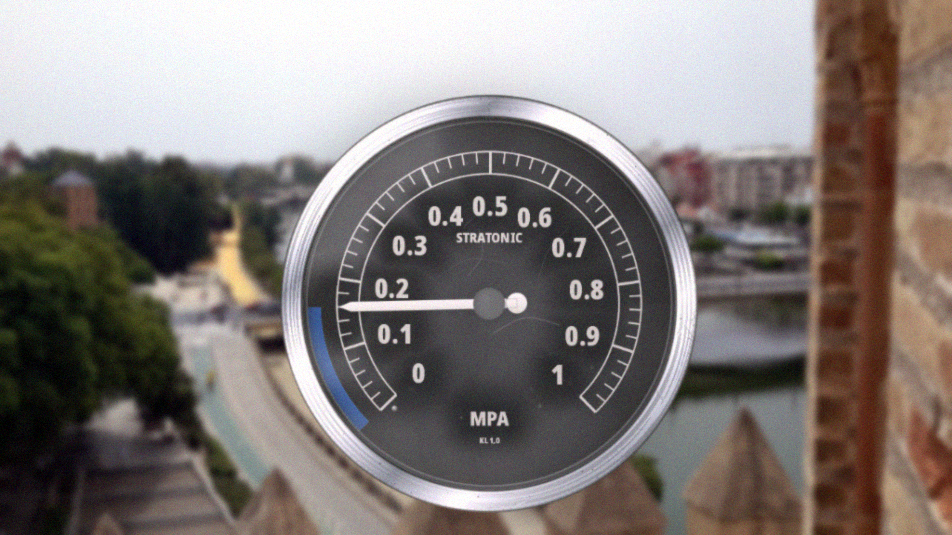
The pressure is 0.16 MPa
